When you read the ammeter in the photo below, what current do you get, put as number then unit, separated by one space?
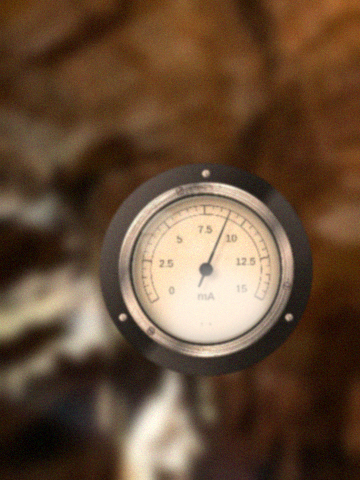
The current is 9 mA
